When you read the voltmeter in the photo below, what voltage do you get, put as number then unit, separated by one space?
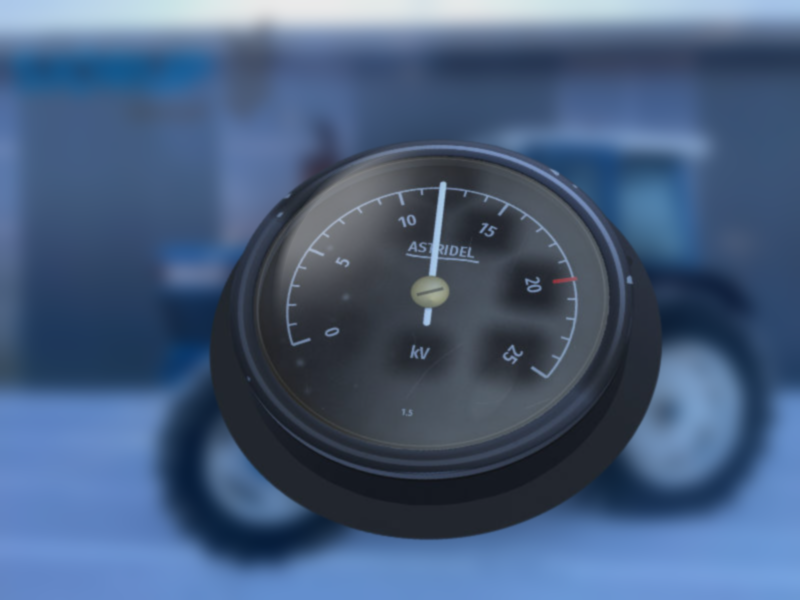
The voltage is 12 kV
